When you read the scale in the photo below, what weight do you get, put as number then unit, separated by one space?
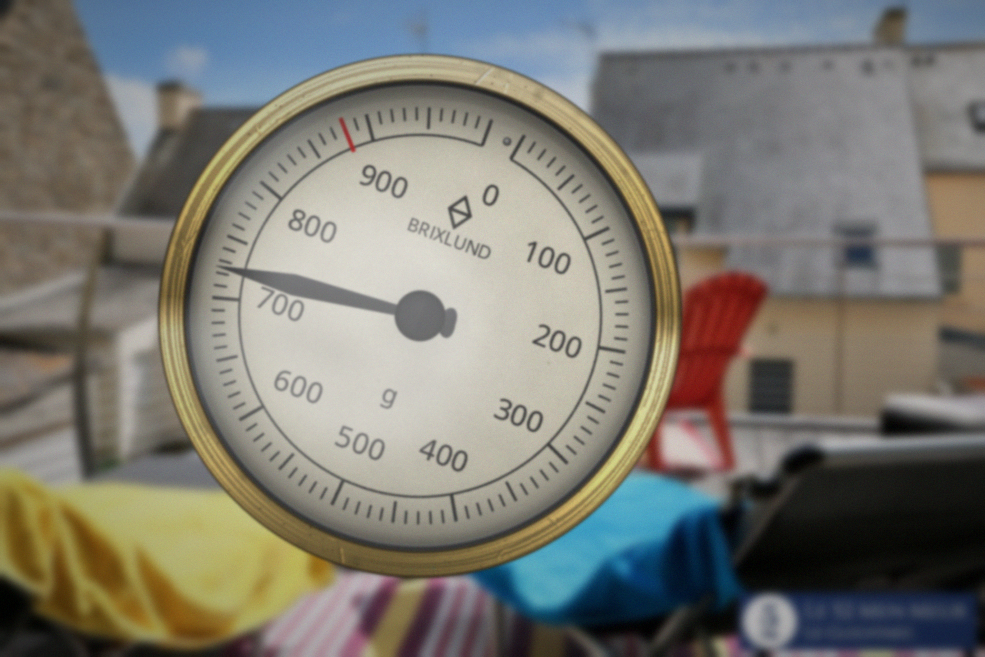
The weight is 725 g
